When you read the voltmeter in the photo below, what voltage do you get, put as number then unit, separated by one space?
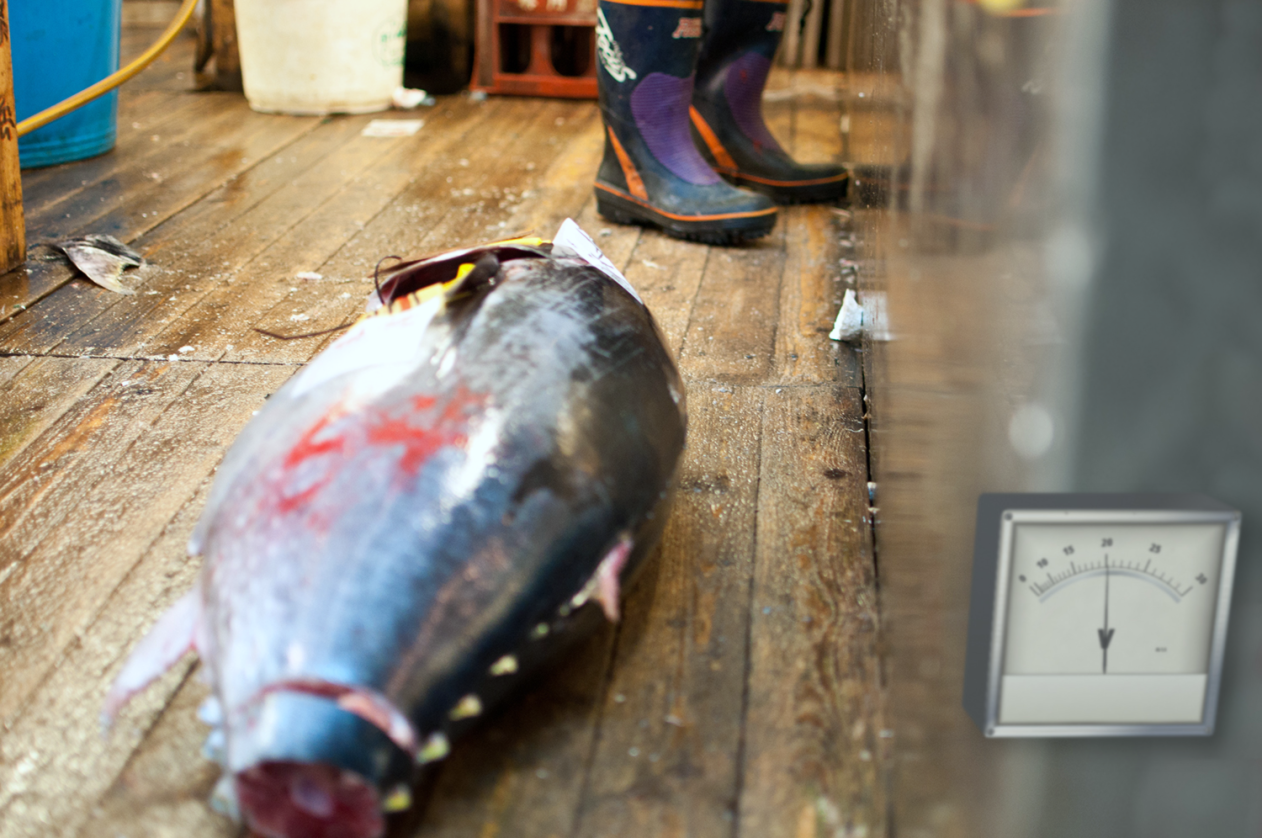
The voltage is 20 V
